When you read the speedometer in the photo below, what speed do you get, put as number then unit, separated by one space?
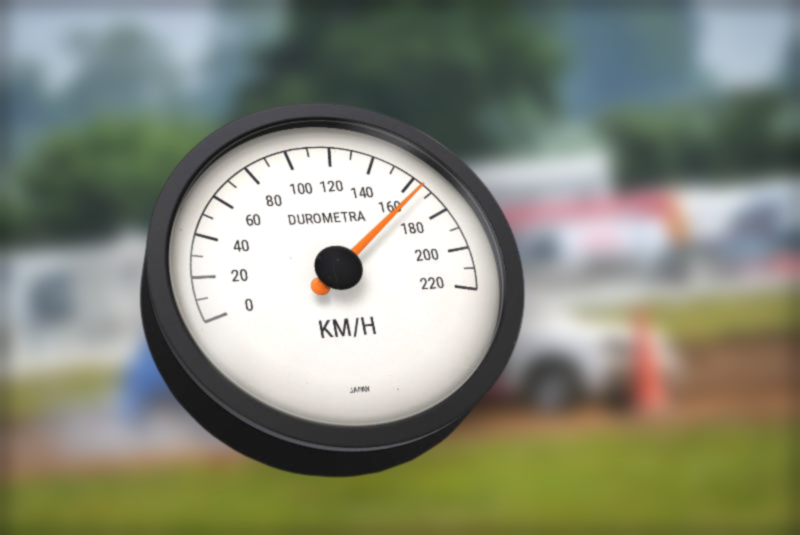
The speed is 165 km/h
